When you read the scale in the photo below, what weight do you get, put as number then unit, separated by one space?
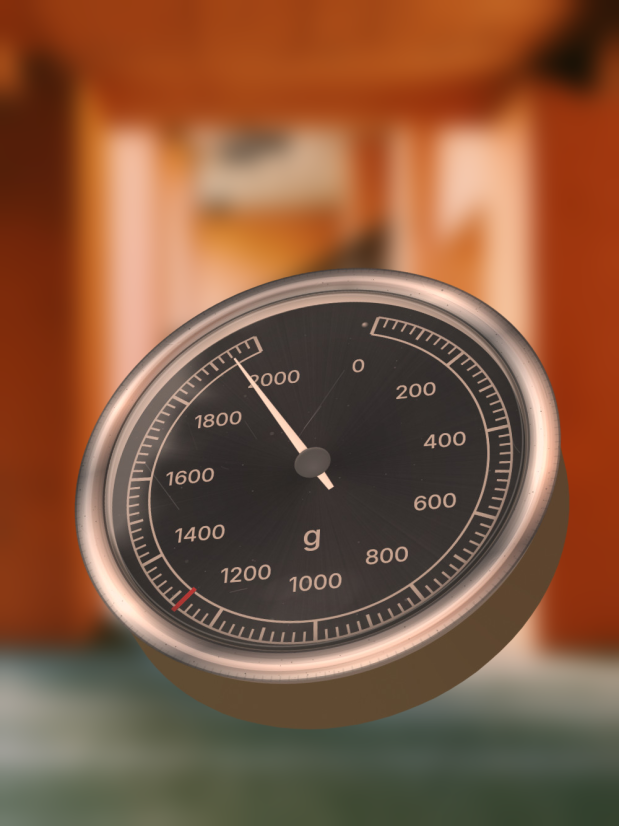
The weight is 1940 g
